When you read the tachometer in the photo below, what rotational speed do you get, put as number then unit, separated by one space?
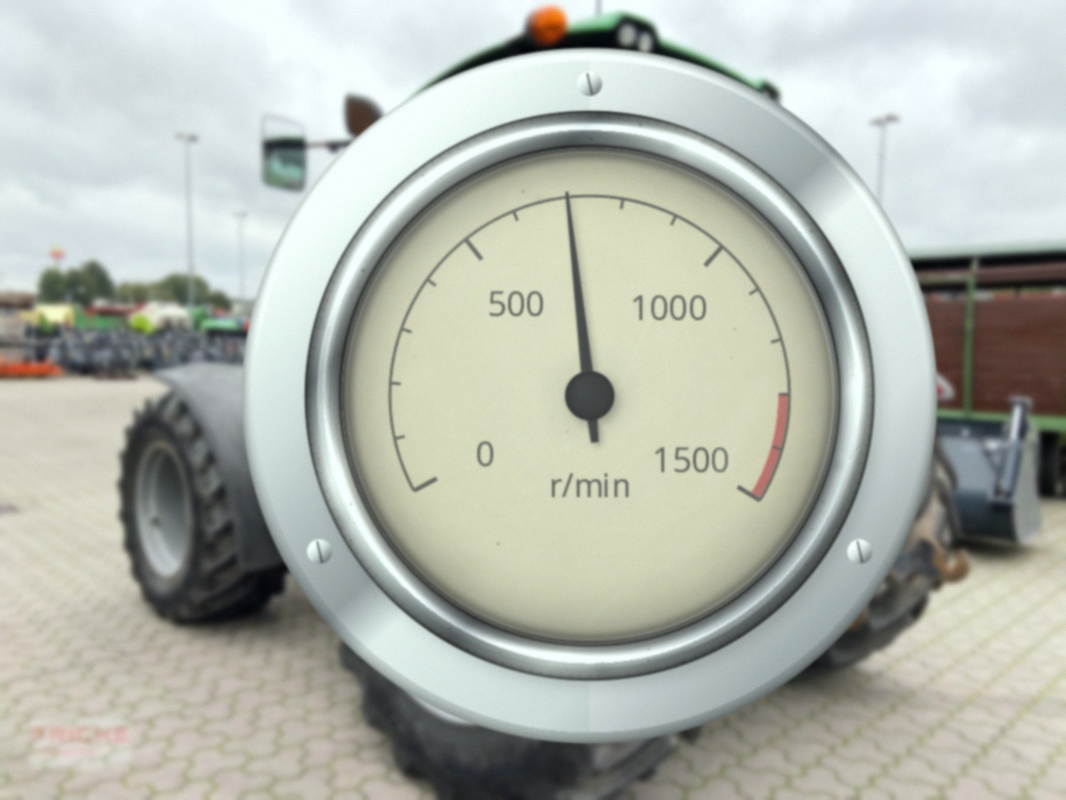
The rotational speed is 700 rpm
